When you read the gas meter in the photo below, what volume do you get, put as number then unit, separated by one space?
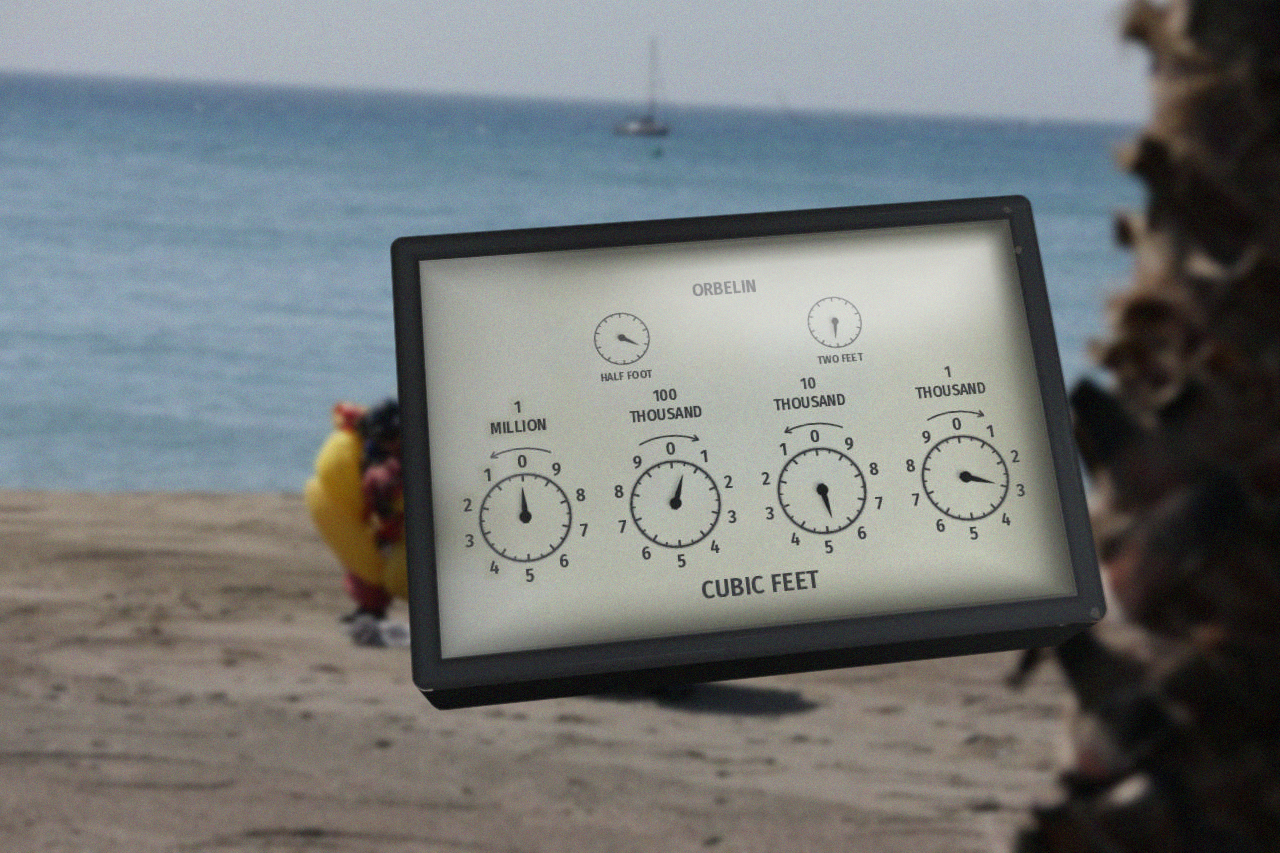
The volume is 5300 ft³
